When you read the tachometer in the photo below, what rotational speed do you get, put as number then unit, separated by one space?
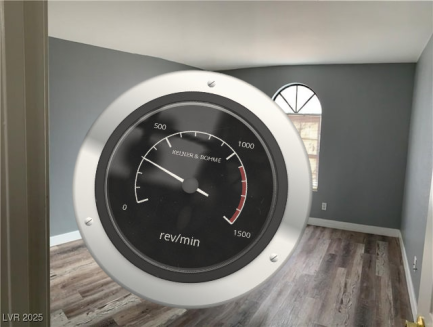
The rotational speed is 300 rpm
